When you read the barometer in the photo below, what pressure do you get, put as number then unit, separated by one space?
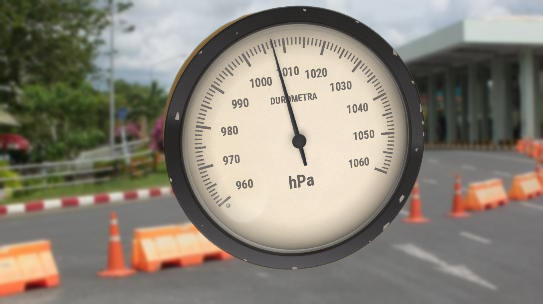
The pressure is 1007 hPa
